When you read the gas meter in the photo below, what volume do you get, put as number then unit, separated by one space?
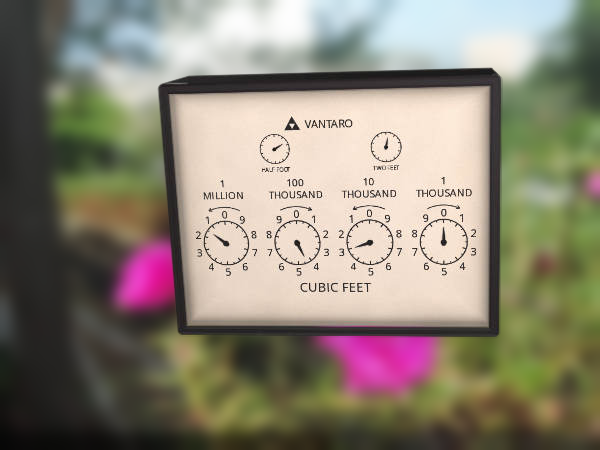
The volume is 143000 ft³
